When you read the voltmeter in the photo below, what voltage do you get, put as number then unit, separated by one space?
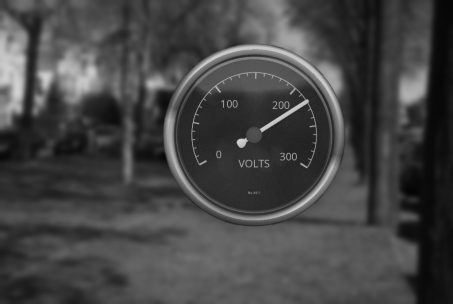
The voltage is 220 V
